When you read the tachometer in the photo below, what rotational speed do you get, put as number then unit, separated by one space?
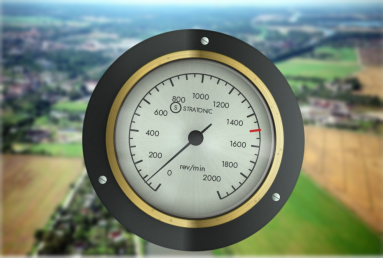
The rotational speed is 75 rpm
